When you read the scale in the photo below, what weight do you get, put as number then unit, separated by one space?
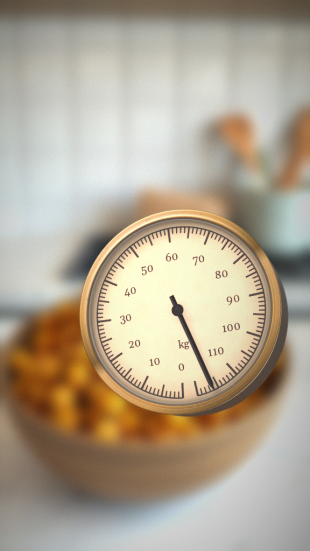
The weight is 116 kg
